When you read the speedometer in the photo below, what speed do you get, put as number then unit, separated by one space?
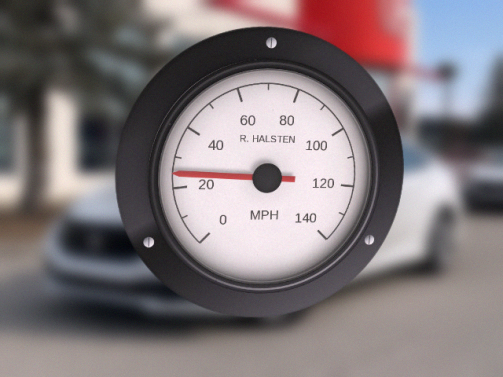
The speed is 25 mph
